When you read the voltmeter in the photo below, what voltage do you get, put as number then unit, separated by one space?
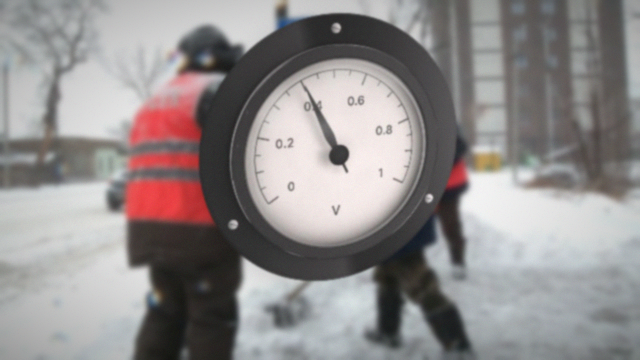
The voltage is 0.4 V
